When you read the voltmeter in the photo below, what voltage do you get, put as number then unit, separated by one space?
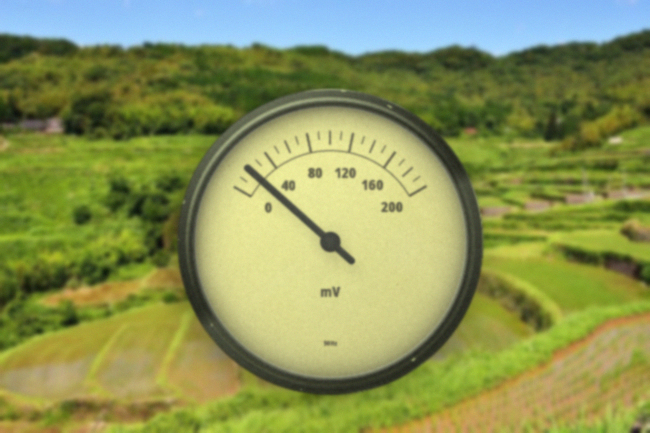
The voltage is 20 mV
